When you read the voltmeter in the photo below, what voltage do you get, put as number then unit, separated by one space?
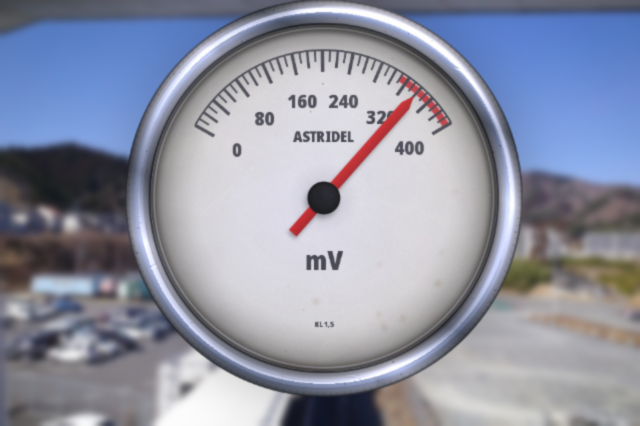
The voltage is 340 mV
